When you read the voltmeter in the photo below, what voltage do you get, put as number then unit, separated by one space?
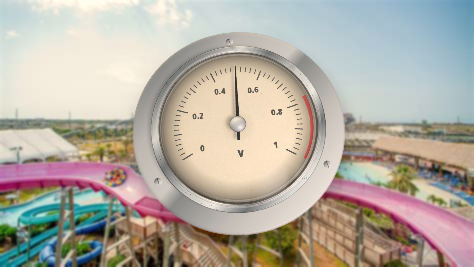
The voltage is 0.5 V
